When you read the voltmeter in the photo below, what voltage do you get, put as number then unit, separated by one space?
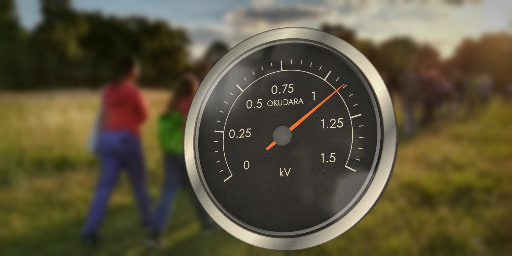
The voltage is 1.1 kV
